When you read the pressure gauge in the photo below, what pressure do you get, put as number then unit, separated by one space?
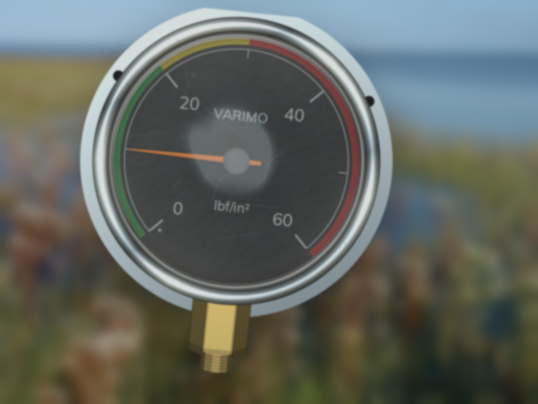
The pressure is 10 psi
